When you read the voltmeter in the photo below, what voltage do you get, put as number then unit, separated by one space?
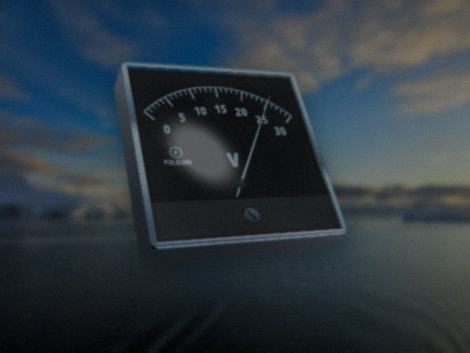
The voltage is 25 V
